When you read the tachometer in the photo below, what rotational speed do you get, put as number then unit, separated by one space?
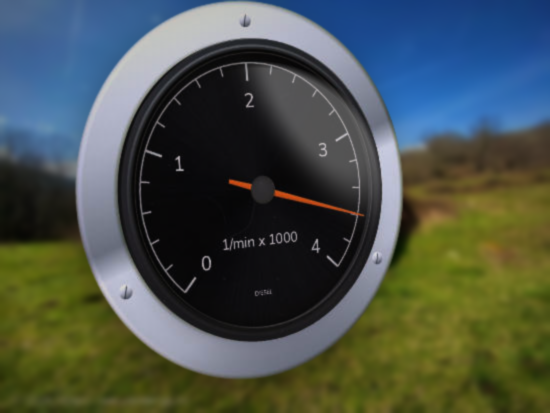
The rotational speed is 3600 rpm
